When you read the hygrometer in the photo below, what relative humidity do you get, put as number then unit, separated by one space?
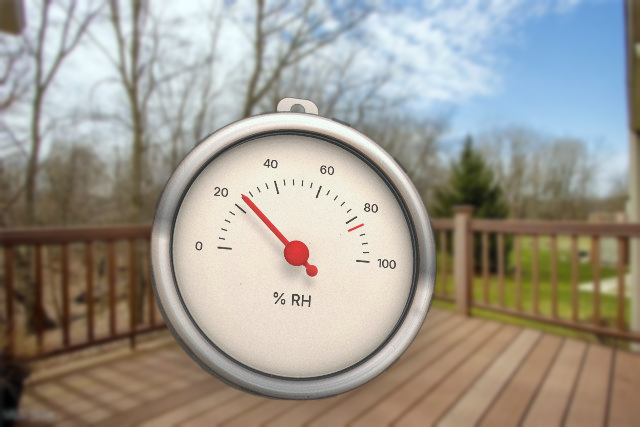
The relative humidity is 24 %
